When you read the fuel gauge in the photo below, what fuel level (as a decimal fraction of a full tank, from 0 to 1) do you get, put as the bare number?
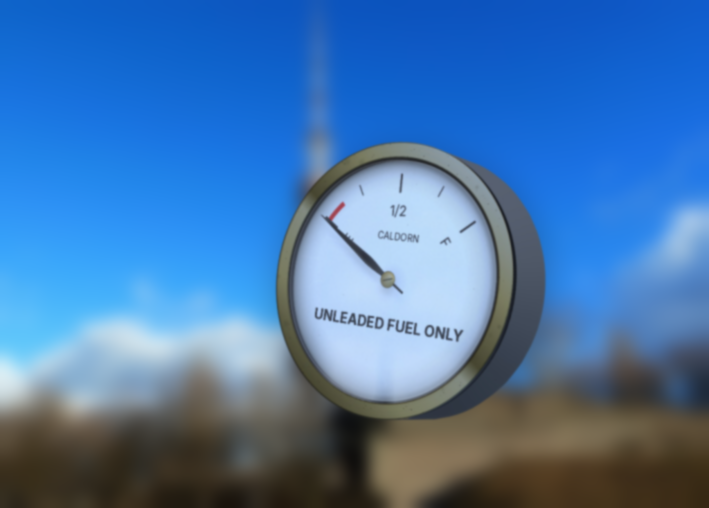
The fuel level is 0
